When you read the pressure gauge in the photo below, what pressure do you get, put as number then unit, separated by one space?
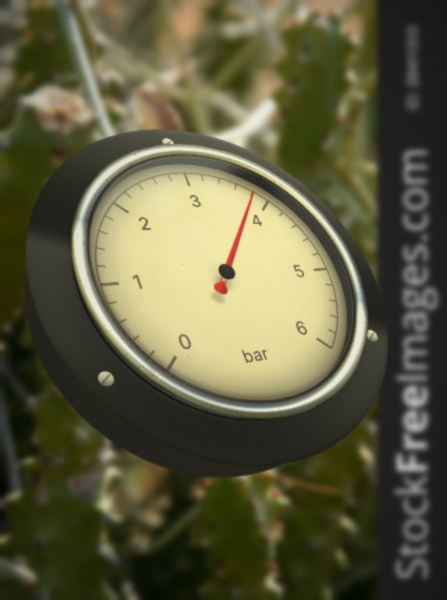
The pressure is 3.8 bar
